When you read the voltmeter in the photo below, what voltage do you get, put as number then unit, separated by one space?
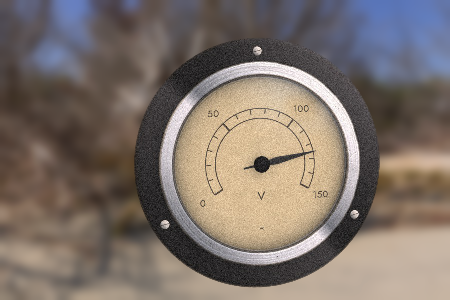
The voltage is 125 V
